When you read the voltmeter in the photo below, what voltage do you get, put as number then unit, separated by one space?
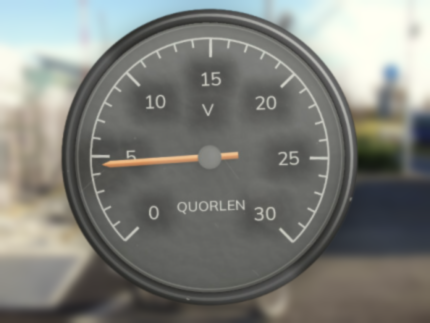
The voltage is 4.5 V
